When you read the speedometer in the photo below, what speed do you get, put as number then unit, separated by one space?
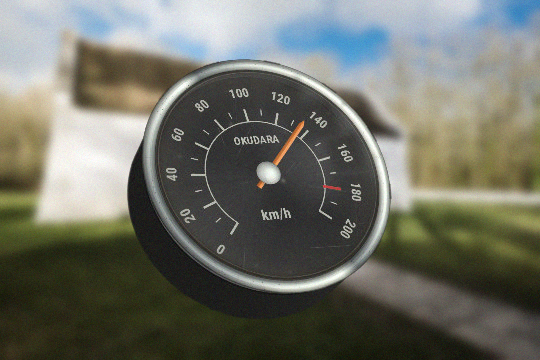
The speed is 135 km/h
